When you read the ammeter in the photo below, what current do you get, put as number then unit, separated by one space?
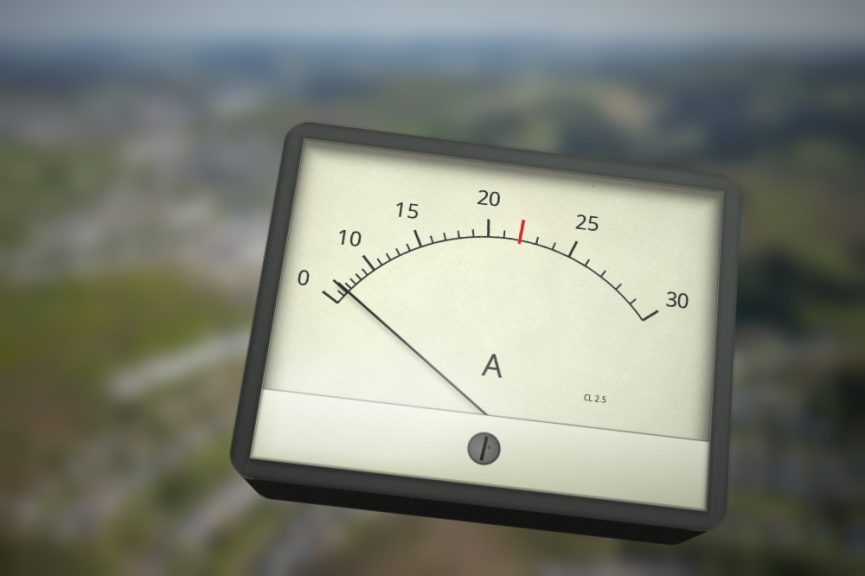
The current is 5 A
